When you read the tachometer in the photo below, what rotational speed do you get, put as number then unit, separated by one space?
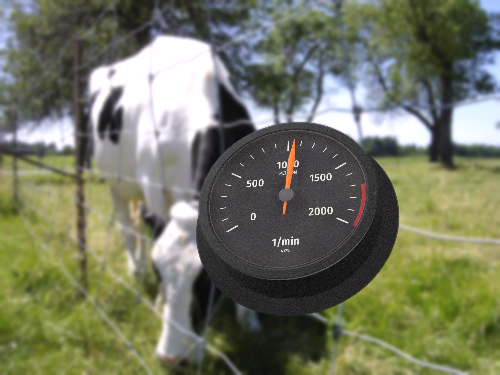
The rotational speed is 1050 rpm
